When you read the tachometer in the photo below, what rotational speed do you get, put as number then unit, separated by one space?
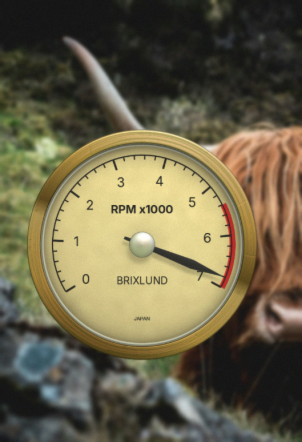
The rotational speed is 6800 rpm
